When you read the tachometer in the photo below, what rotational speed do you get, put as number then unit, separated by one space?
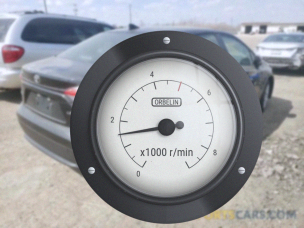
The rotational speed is 1500 rpm
